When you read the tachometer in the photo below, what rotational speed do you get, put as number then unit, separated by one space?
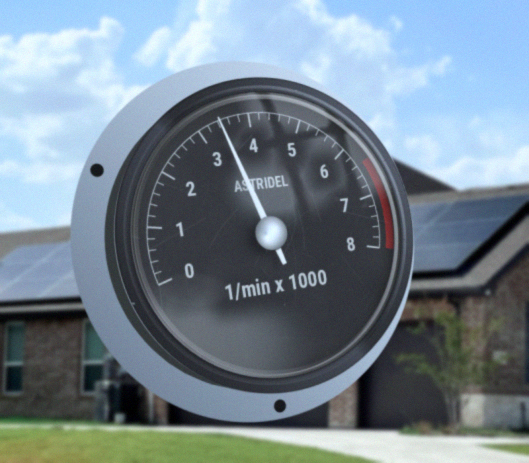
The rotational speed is 3400 rpm
